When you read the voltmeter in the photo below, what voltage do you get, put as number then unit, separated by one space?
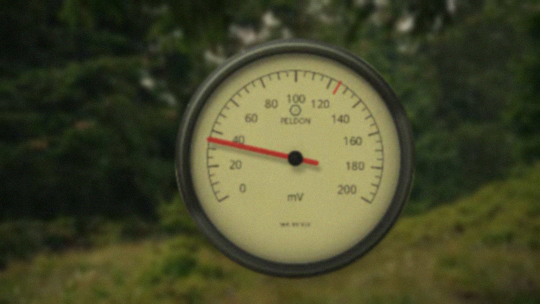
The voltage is 35 mV
